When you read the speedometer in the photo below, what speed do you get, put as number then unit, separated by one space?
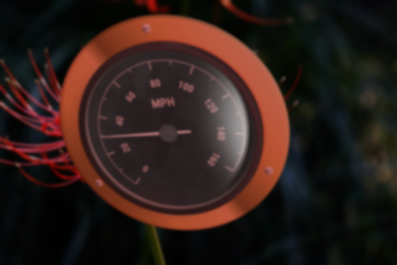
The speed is 30 mph
